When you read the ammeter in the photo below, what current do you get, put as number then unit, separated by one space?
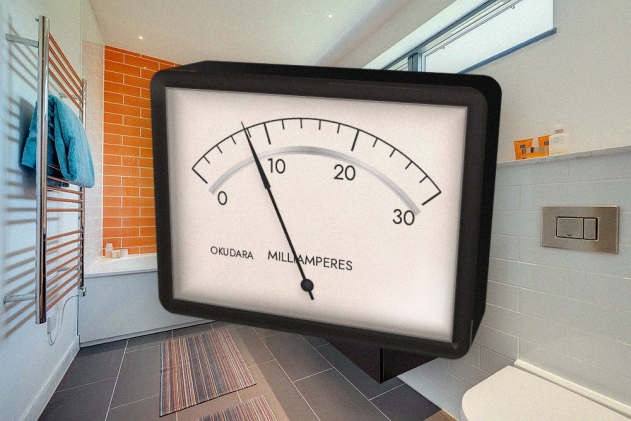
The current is 8 mA
